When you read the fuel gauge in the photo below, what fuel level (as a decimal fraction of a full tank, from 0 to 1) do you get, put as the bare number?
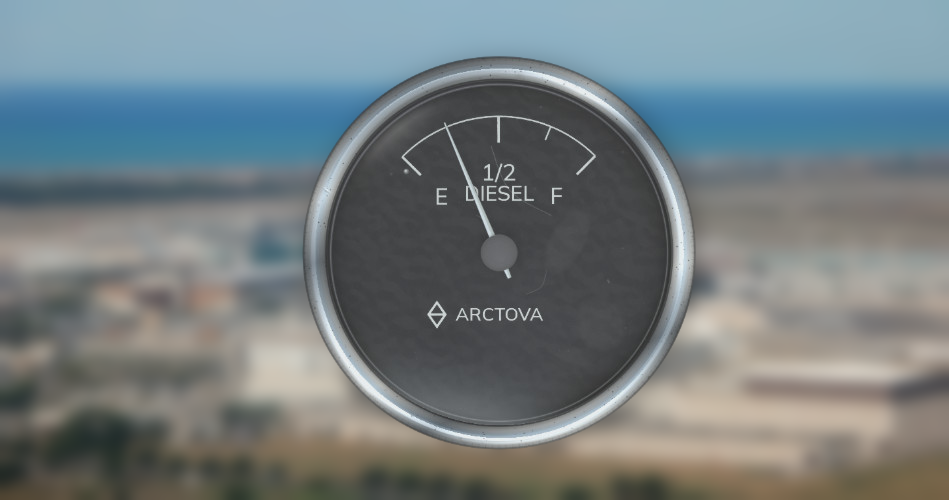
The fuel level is 0.25
